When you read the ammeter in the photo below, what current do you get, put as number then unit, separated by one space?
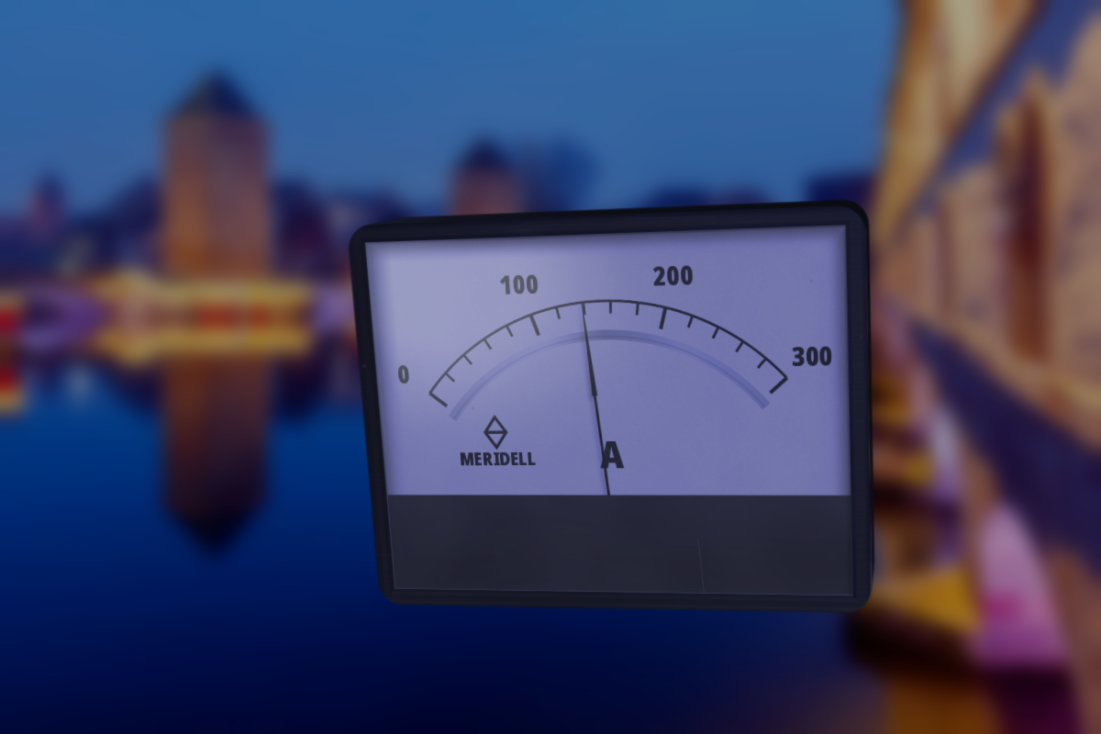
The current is 140 A
